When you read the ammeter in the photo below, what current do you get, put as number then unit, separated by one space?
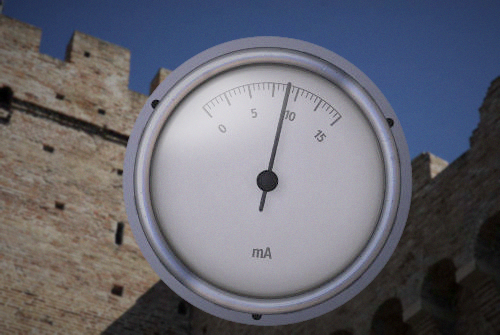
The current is 9 mA
